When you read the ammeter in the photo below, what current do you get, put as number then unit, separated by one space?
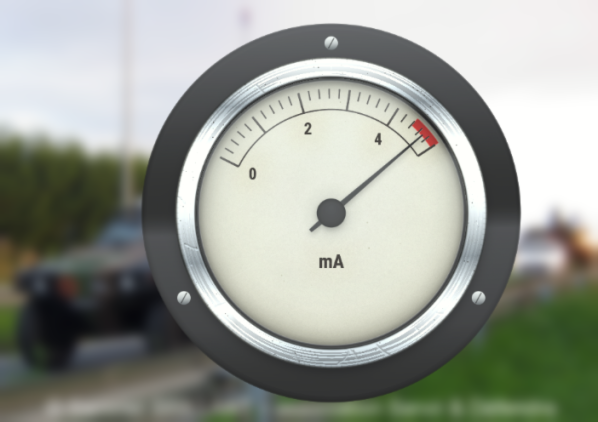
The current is 4.7 mA
